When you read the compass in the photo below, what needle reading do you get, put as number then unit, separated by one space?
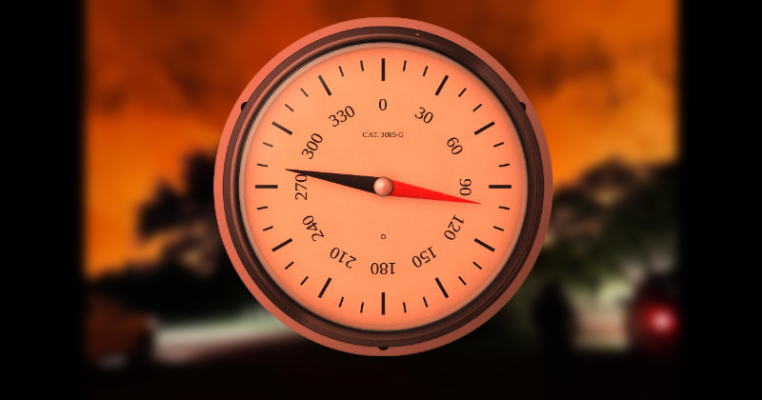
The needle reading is 100 °
